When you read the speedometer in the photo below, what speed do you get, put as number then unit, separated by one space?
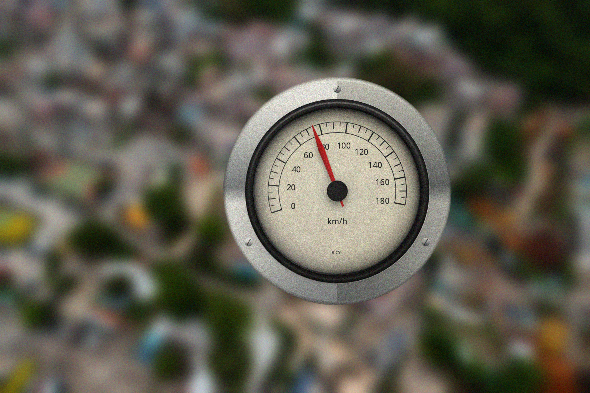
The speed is 75 km/h
